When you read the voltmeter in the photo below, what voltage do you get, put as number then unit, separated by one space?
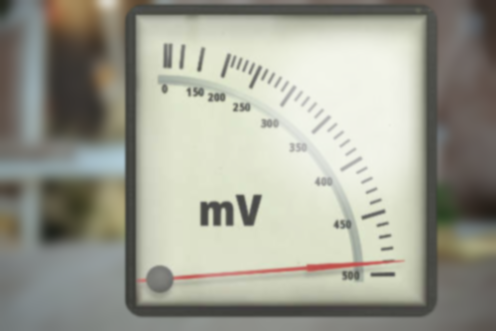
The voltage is 490 mV
